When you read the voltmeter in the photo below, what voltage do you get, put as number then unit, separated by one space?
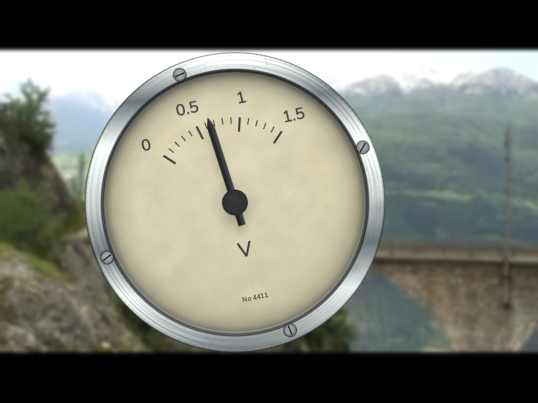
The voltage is 0.65 V
